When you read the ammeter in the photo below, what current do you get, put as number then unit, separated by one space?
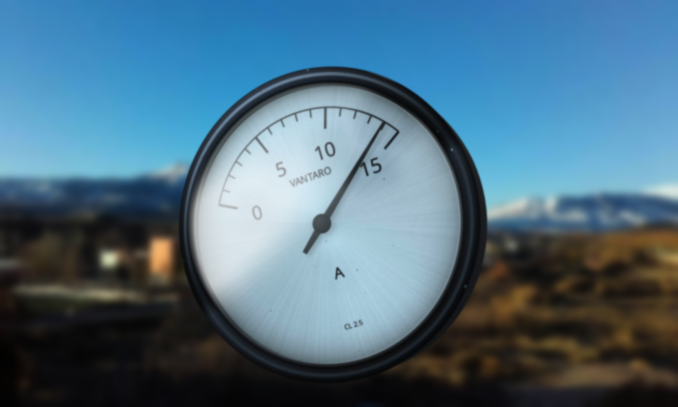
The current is 14 A
